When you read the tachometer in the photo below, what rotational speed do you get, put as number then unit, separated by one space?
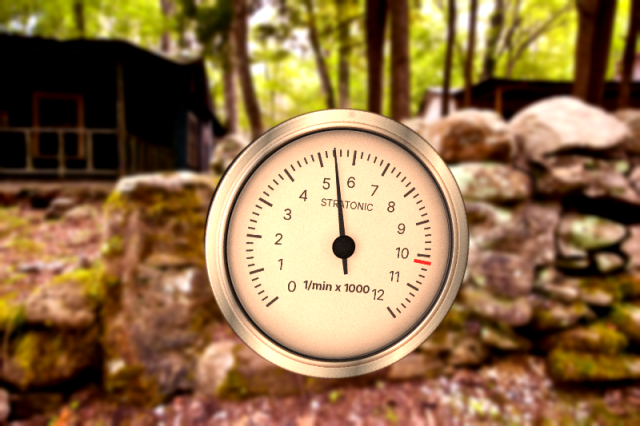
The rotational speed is 5400 rpm
